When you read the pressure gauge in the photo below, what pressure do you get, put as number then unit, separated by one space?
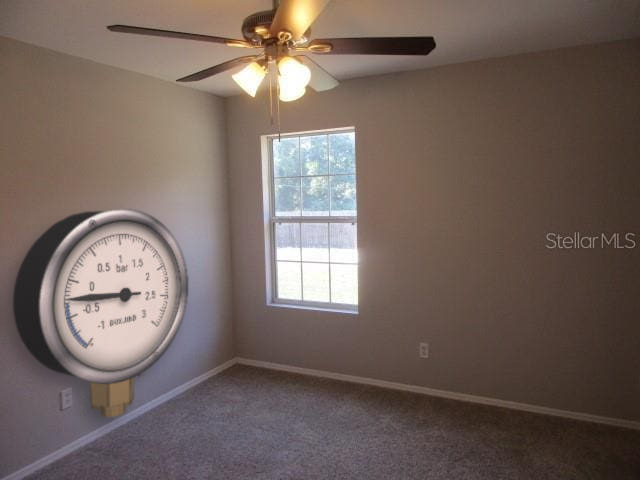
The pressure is -0.25 bar
